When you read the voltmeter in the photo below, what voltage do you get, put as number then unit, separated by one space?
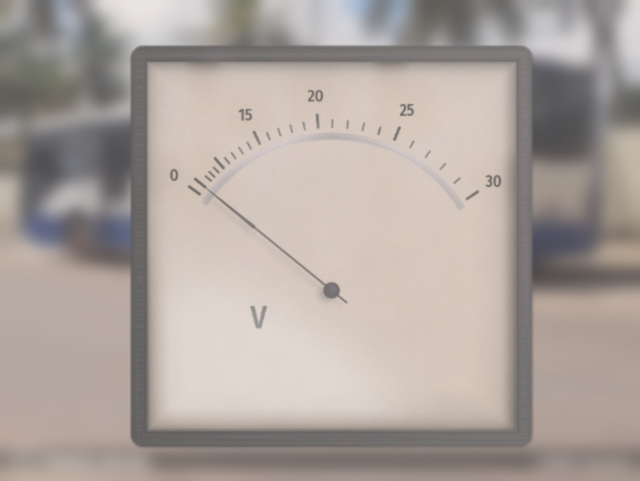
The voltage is 5 V
